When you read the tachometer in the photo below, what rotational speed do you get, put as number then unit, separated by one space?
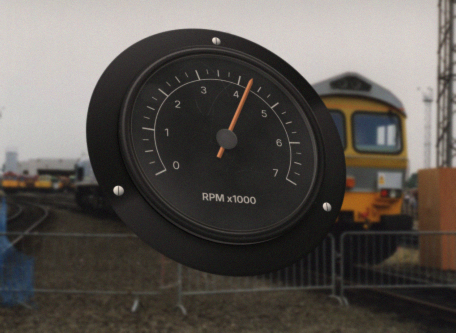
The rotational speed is 4250 rpm
